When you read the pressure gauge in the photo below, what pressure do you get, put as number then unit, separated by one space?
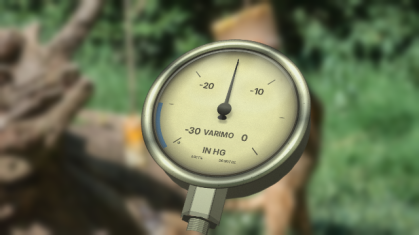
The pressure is -15 inHg
